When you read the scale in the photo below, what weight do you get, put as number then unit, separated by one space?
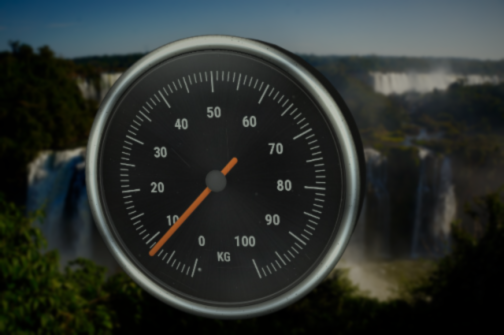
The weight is 8 kg
